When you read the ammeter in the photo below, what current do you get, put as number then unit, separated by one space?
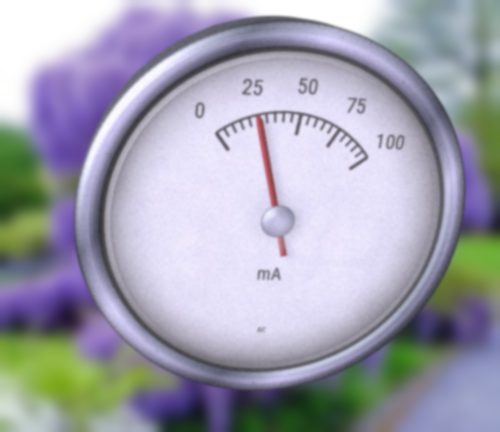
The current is 25 mA
